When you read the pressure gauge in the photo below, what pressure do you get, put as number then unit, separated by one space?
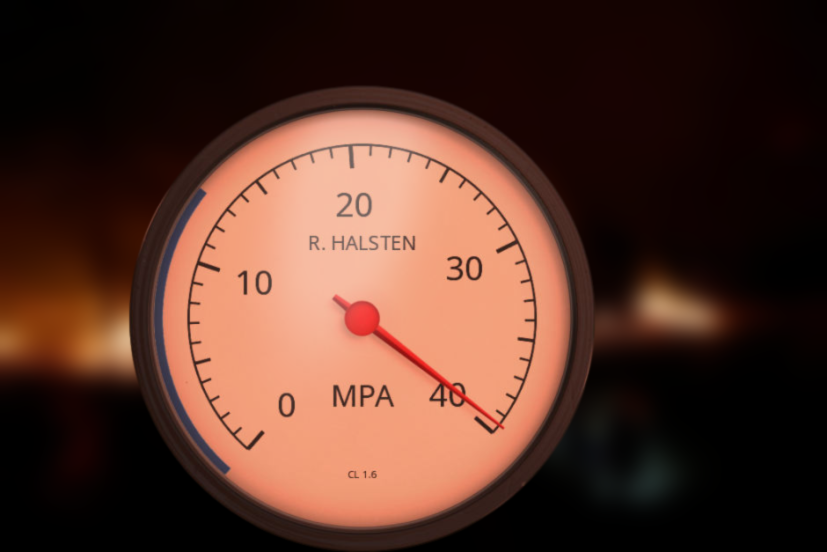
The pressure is 39.5 MPa
